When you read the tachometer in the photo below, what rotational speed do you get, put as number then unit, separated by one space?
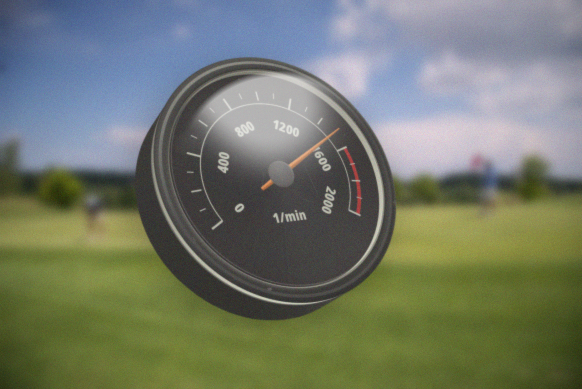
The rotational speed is 1500 rpm
